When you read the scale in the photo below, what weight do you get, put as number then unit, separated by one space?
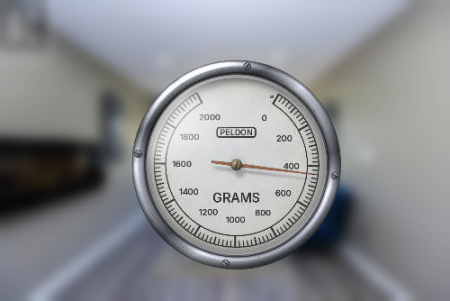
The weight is 440 g
